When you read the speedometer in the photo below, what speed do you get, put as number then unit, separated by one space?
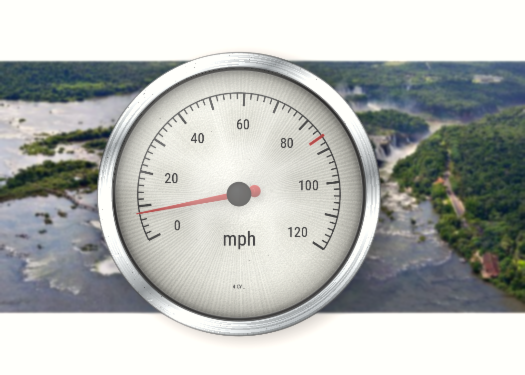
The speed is 8 mph
